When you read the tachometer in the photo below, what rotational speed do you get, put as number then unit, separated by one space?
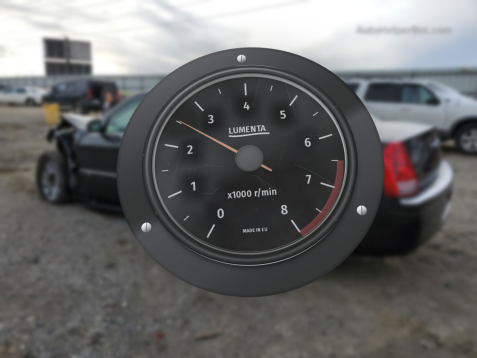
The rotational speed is 2500 rpm
